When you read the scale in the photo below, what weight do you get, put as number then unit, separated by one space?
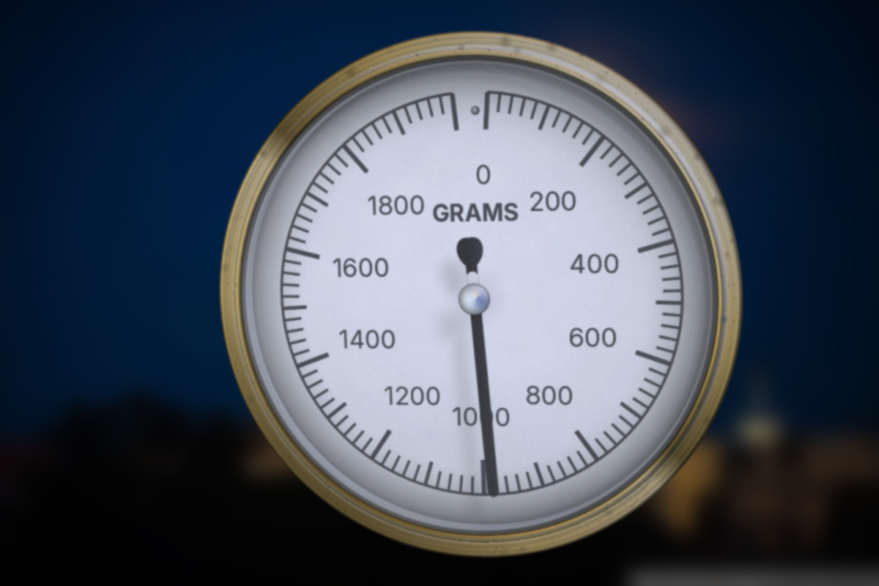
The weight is 980 g
